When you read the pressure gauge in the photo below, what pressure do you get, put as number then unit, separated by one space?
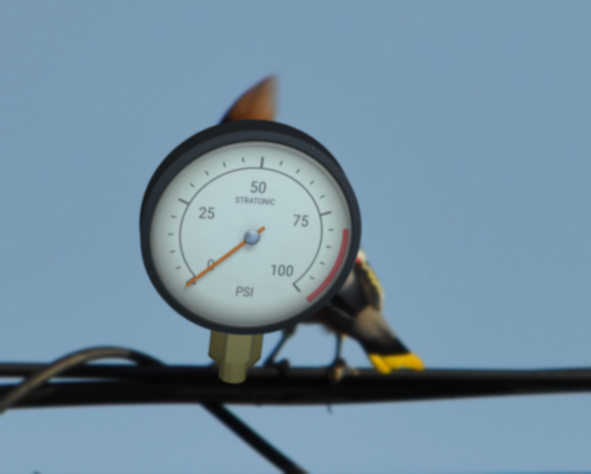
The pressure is 0 psi
